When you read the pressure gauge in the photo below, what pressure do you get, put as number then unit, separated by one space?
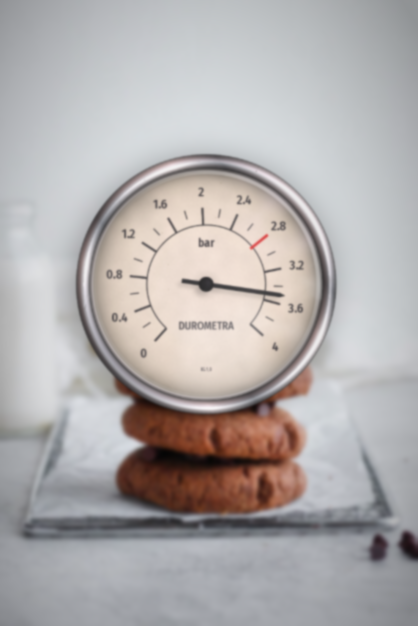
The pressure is 3.5 bar
